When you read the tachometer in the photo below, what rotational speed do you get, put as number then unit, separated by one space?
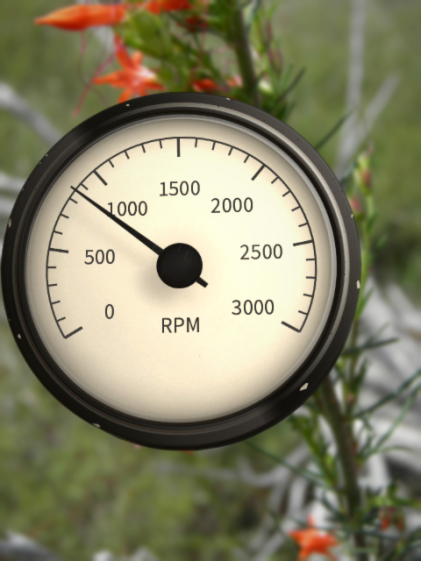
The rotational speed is 850 rpm
